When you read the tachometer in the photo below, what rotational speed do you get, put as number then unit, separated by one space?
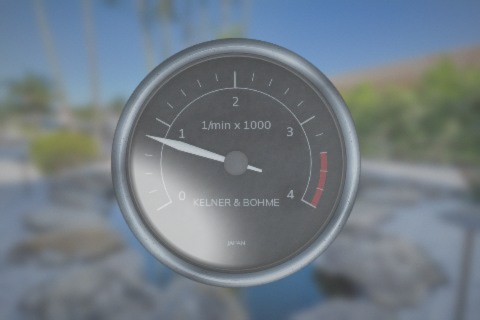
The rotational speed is 800 rpm
